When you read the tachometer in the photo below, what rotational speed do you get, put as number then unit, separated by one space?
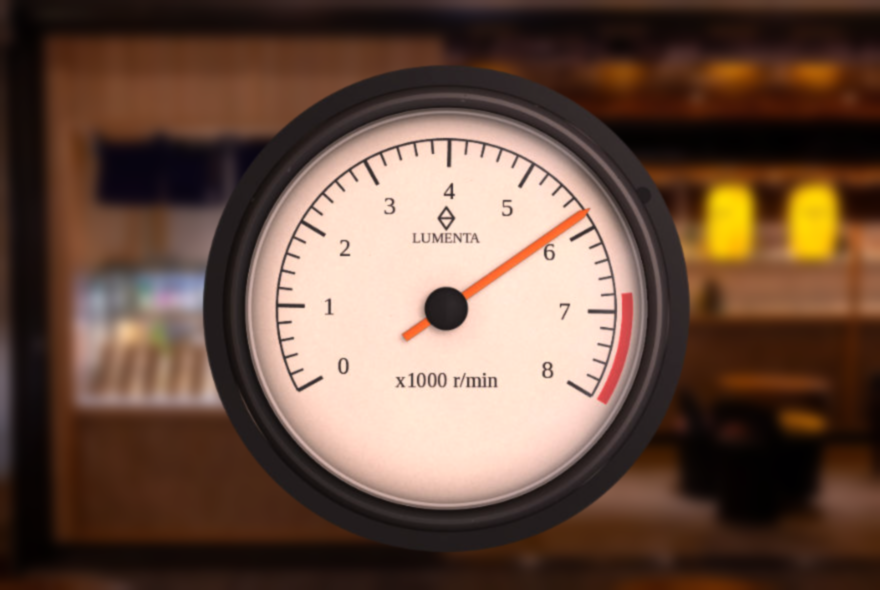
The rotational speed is 5800 rpm
